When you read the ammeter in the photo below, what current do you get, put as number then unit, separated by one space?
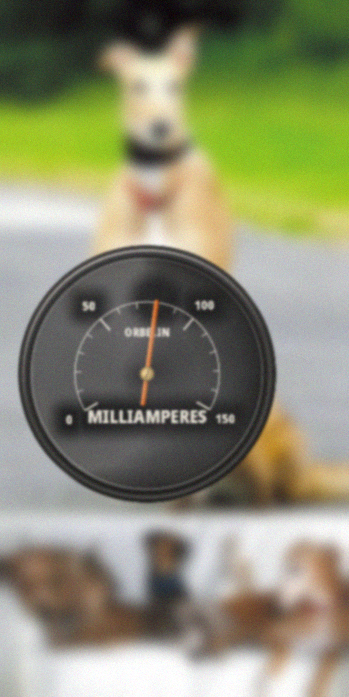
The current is 80 mA
